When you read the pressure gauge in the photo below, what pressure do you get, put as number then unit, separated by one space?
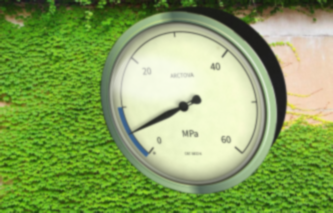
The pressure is 5 MPa
